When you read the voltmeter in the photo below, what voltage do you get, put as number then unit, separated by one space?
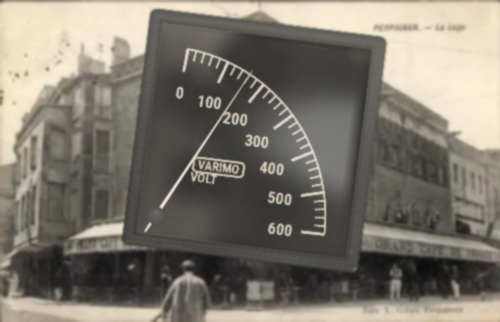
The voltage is 160 V
